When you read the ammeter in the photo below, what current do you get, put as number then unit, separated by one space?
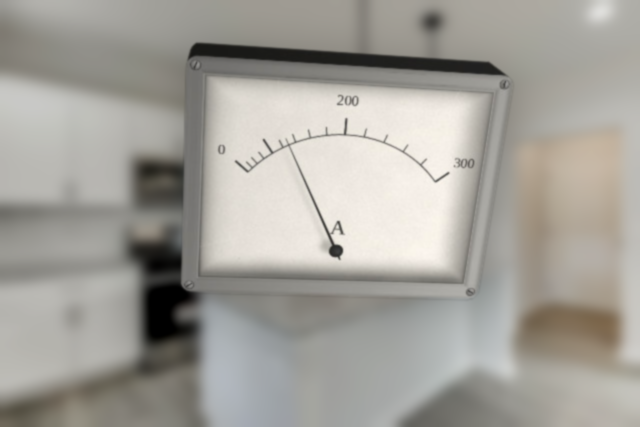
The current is 130 A
